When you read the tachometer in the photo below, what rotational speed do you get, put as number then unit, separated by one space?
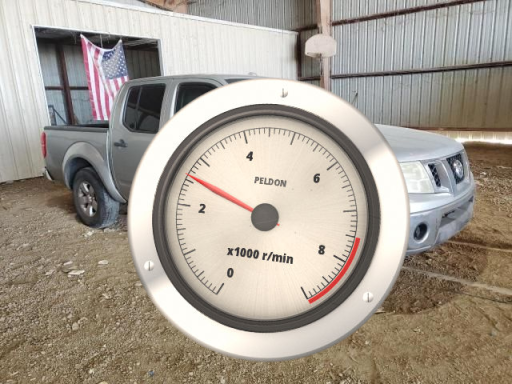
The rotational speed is 2600 rpm
